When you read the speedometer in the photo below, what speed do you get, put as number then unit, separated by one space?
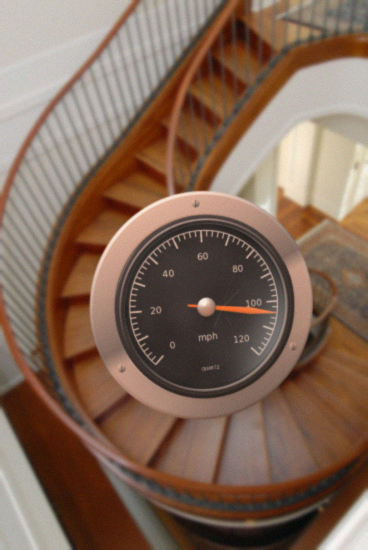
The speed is 104 mph
